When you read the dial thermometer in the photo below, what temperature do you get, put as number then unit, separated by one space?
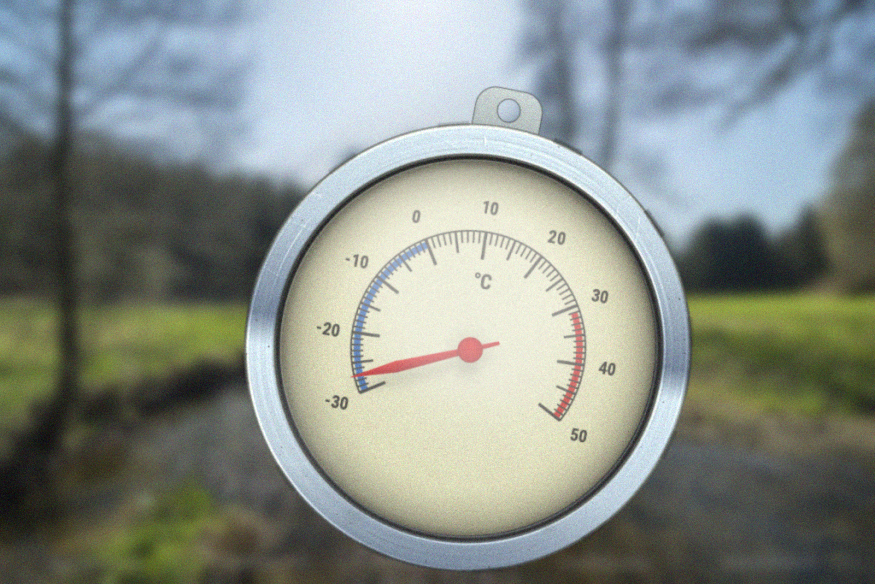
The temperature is -27 °C
